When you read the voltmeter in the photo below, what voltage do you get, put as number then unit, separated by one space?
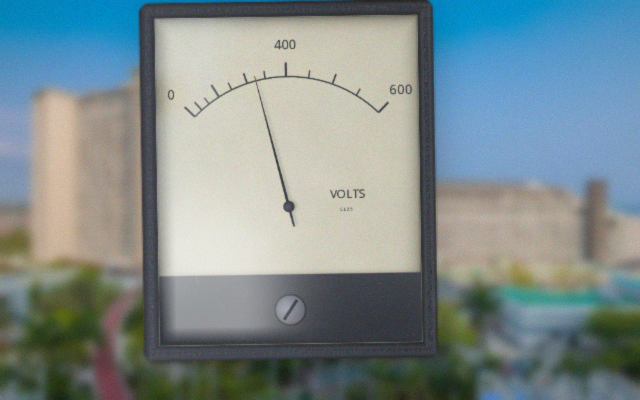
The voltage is 325 V
